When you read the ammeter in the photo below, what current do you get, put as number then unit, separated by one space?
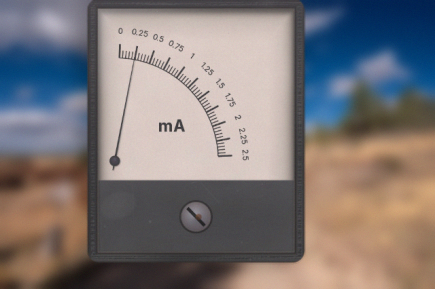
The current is 0.25 mA
